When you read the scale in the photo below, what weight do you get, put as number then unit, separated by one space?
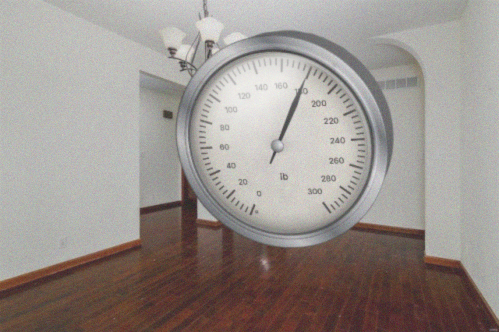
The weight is 180 lb
